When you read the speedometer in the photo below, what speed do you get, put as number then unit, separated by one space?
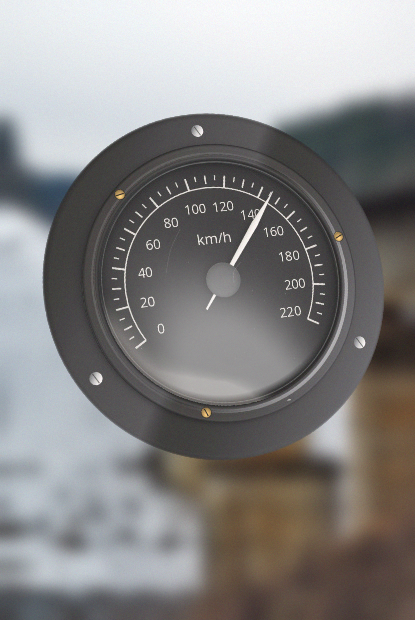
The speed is 145 km/h
